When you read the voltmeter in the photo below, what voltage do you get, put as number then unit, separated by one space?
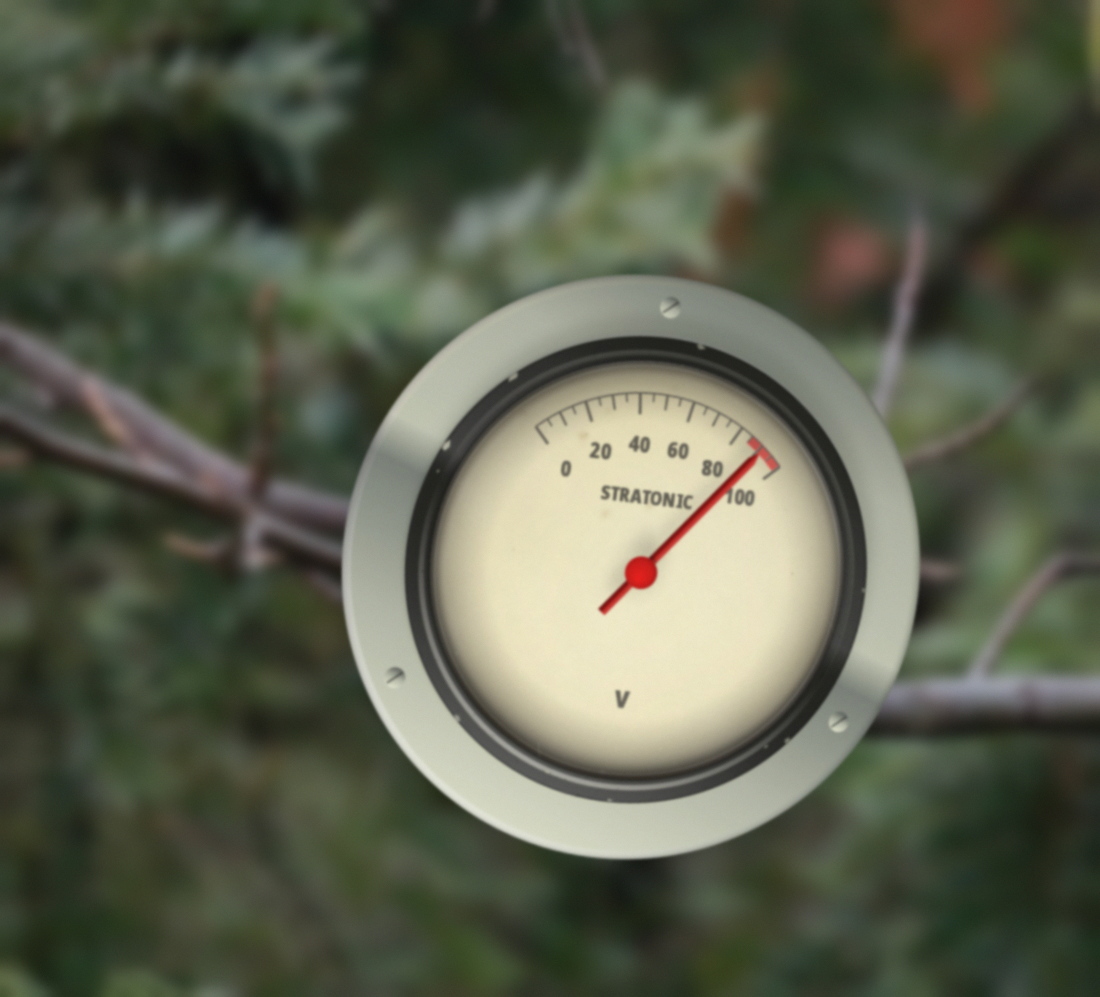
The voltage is 90 V
